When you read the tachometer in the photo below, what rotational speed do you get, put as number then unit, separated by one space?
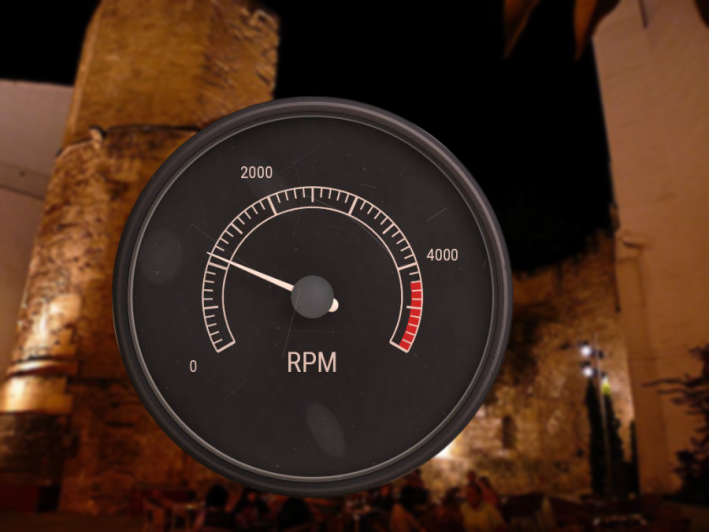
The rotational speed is 1100 rpm
